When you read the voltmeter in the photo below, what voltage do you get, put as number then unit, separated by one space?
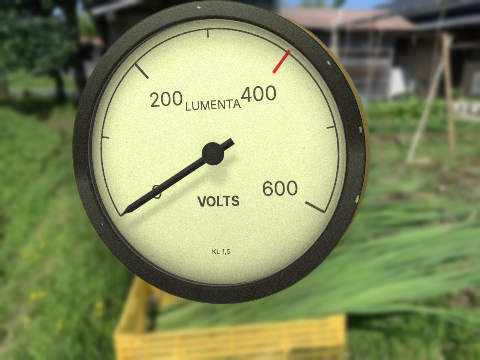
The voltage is 0 V
